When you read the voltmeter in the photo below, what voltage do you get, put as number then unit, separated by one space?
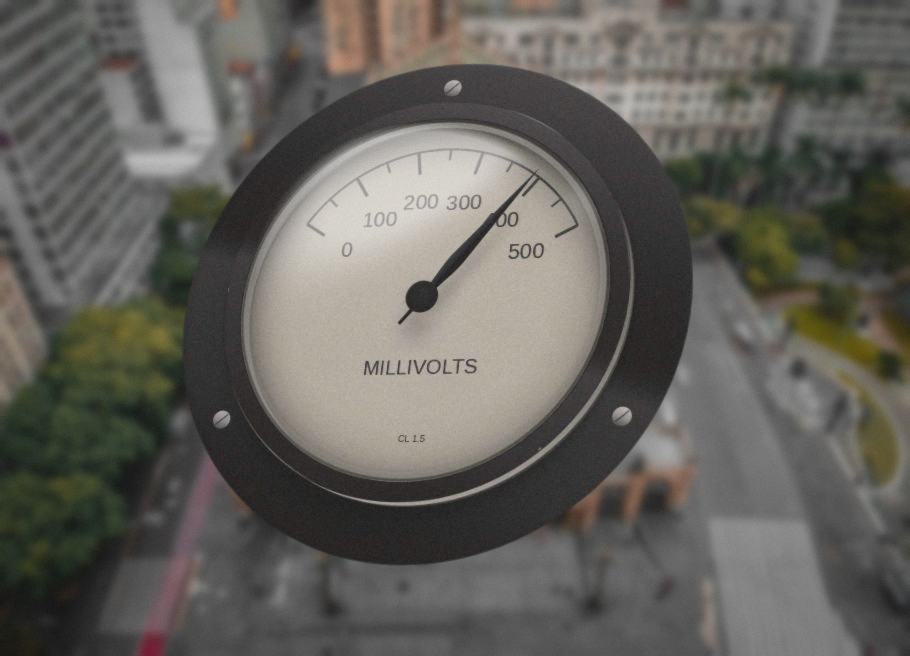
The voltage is 400 mV
